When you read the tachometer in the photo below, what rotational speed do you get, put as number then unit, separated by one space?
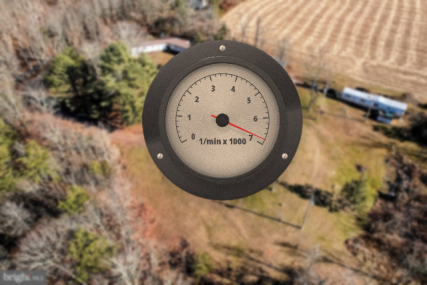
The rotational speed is 6800 rpm
